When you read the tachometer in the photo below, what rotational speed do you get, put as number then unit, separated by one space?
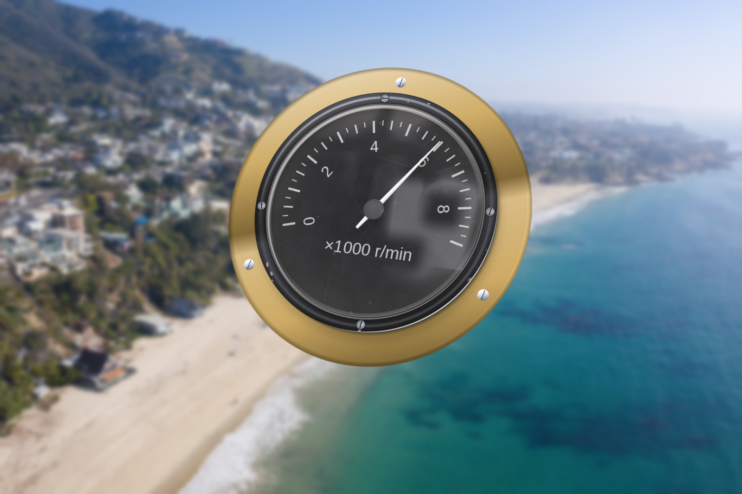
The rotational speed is 6000 rpm
